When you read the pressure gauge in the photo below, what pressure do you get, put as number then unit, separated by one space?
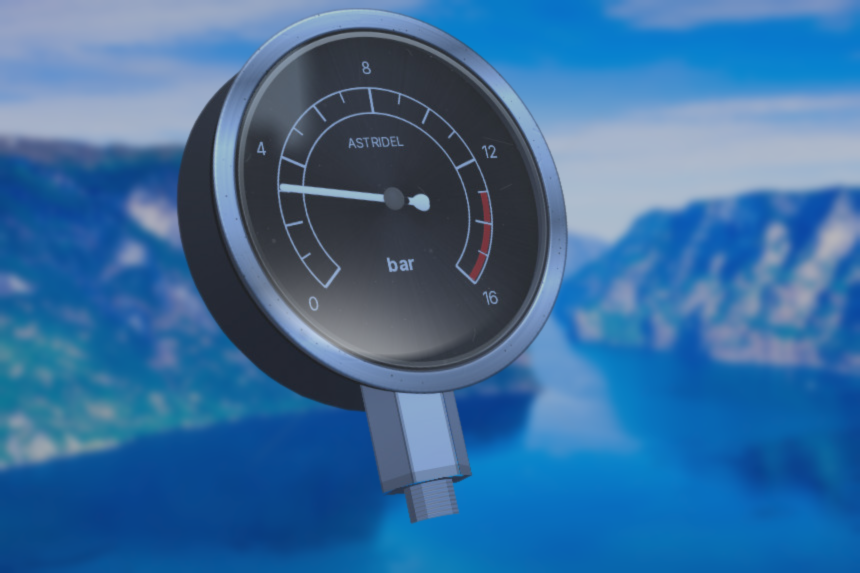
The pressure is 3 bar
